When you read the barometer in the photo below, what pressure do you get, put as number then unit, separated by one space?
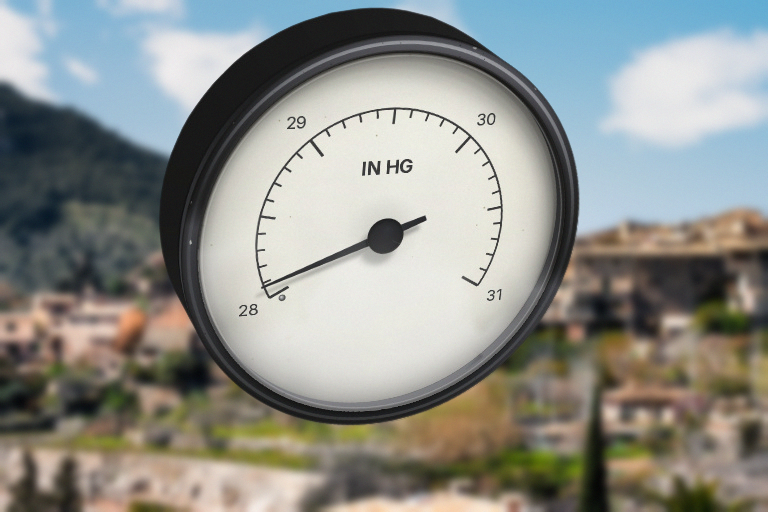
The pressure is 28.1 inHg
